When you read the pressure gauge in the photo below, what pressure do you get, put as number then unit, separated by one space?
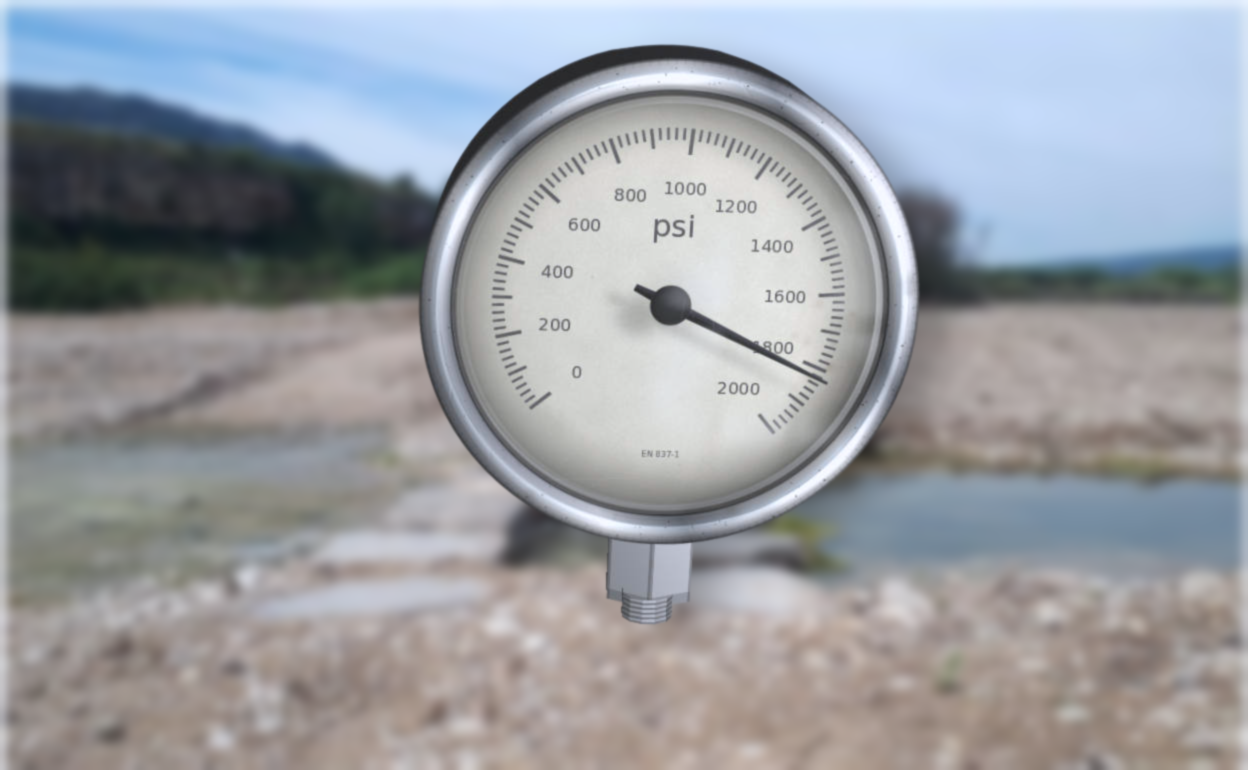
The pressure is 1820 psi
